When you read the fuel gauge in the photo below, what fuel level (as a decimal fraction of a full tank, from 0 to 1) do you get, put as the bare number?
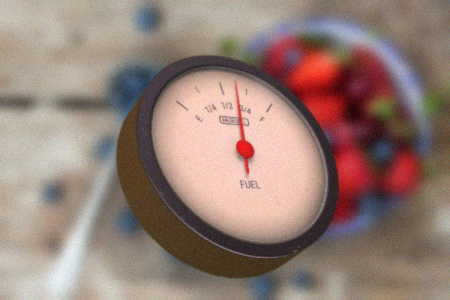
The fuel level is 0.625
